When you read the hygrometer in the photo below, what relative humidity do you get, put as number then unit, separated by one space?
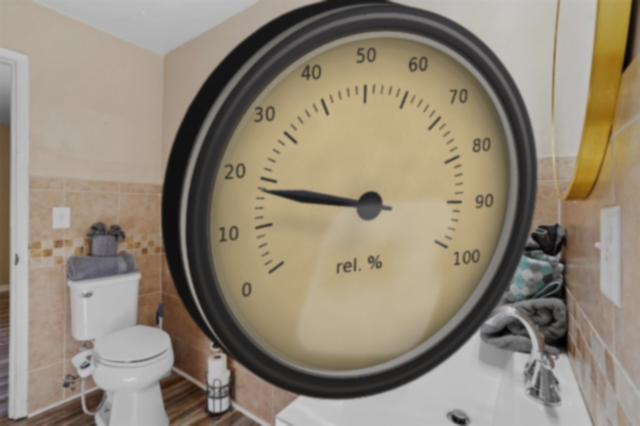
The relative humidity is 18 %
